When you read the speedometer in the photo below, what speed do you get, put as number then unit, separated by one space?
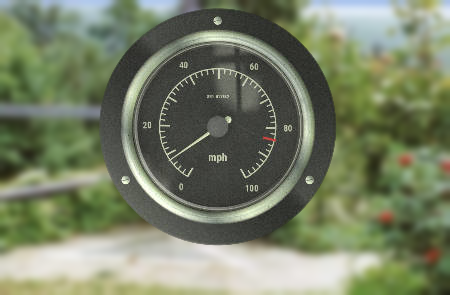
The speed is 8 mph
